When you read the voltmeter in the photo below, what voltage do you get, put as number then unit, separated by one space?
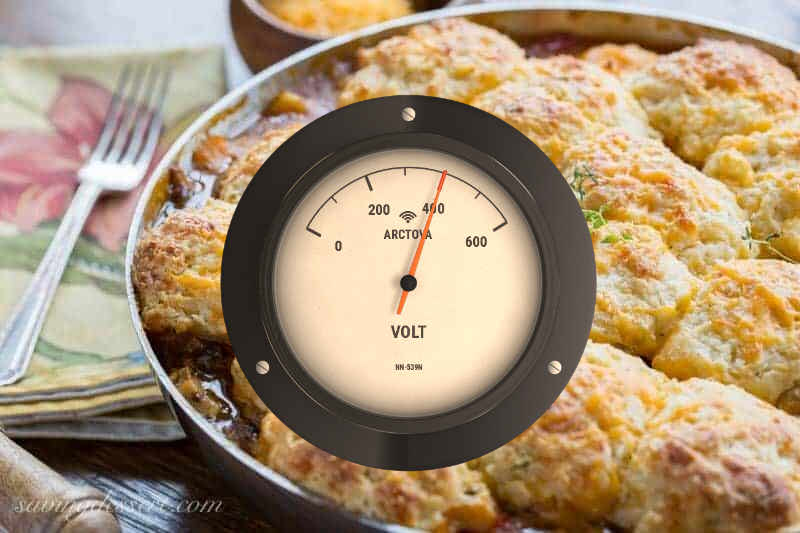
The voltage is 400 V
